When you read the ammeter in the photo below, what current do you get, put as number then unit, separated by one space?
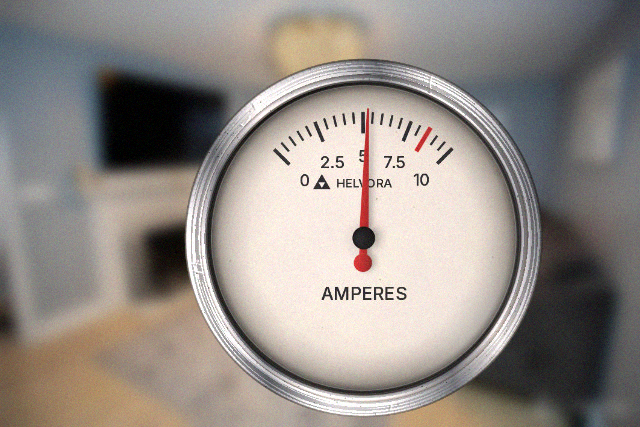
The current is 5.25 A
